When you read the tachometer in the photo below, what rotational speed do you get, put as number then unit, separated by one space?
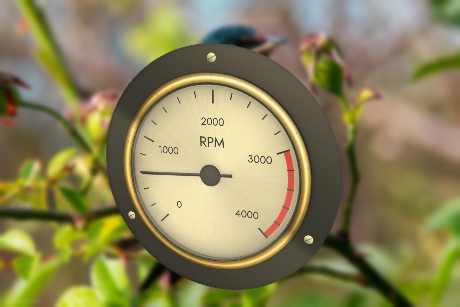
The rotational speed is 600 rpm
